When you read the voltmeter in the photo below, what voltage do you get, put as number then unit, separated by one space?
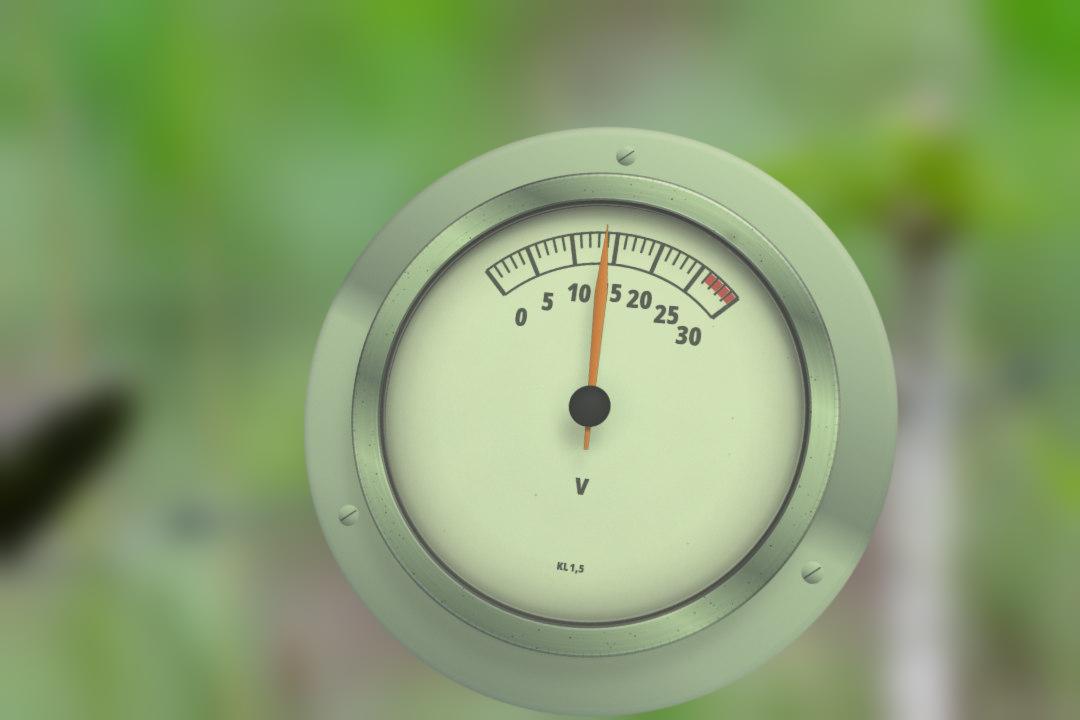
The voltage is 14 V
